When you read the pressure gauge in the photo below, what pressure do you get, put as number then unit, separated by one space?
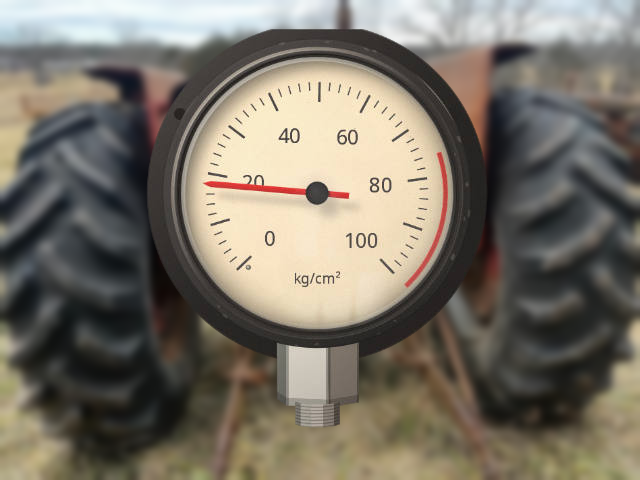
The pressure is 18 kg/cm²
